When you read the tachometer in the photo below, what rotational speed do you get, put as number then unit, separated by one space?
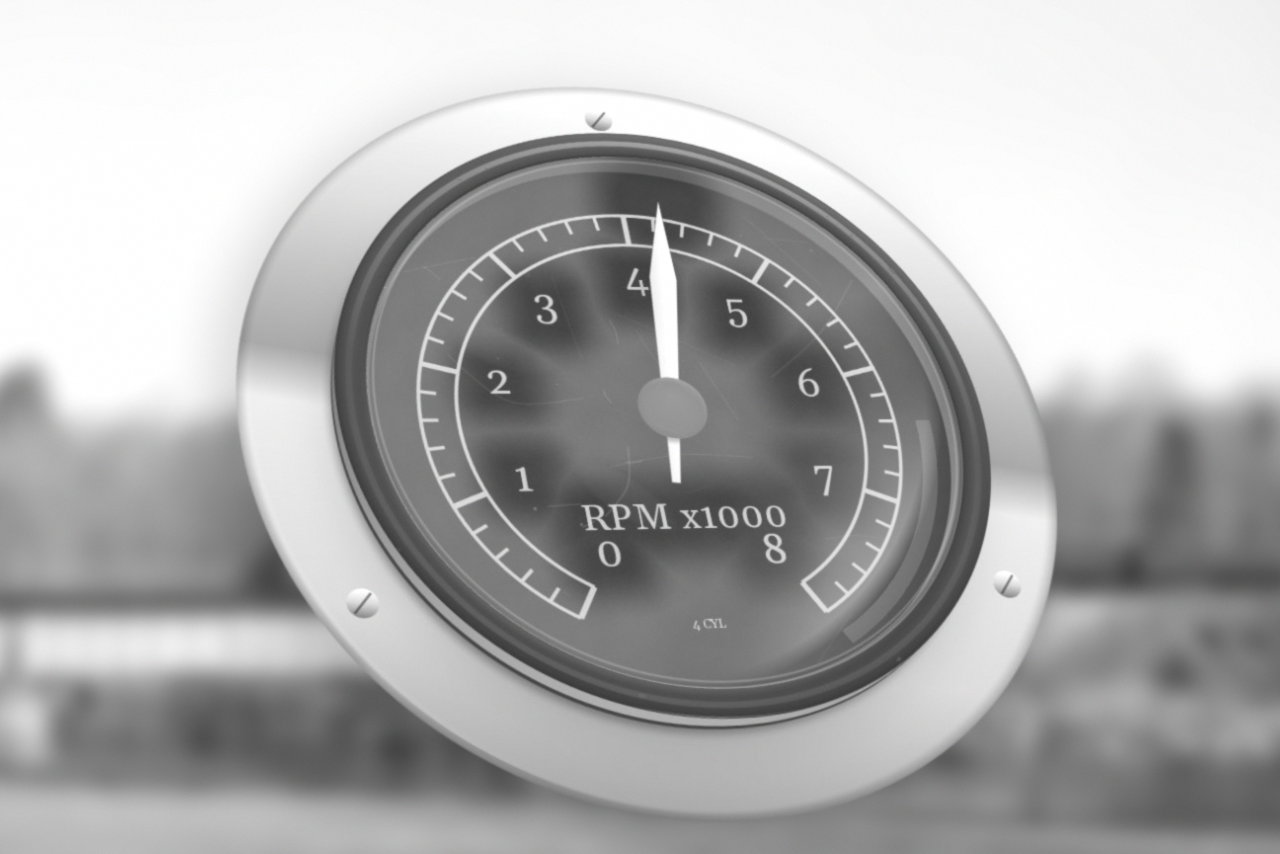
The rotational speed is 4200 rpm
